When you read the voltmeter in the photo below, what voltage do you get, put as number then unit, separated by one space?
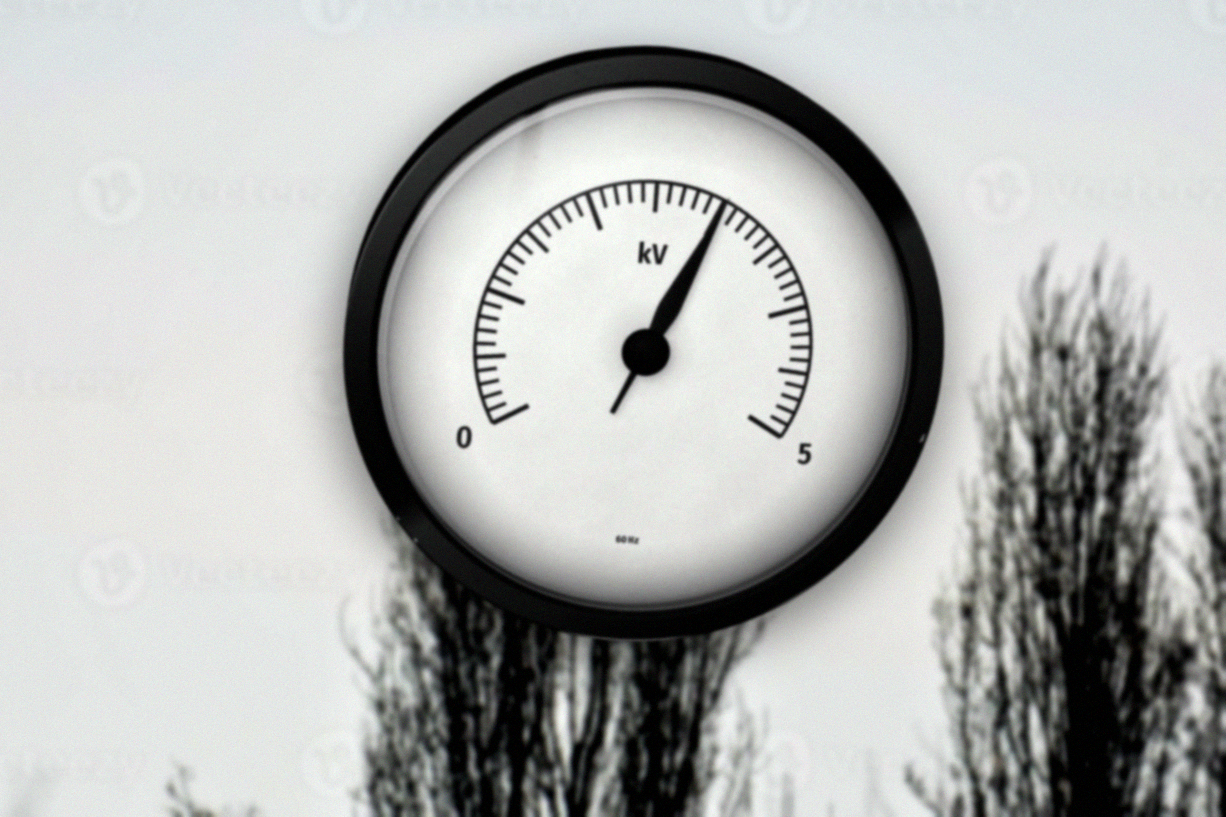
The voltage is 3 kV
